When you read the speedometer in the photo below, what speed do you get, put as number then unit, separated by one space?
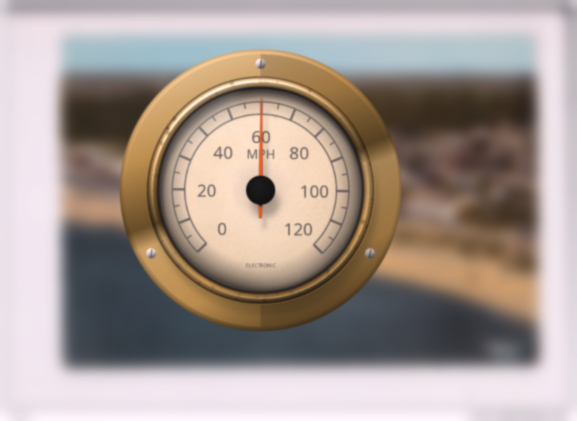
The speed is 60 mph
